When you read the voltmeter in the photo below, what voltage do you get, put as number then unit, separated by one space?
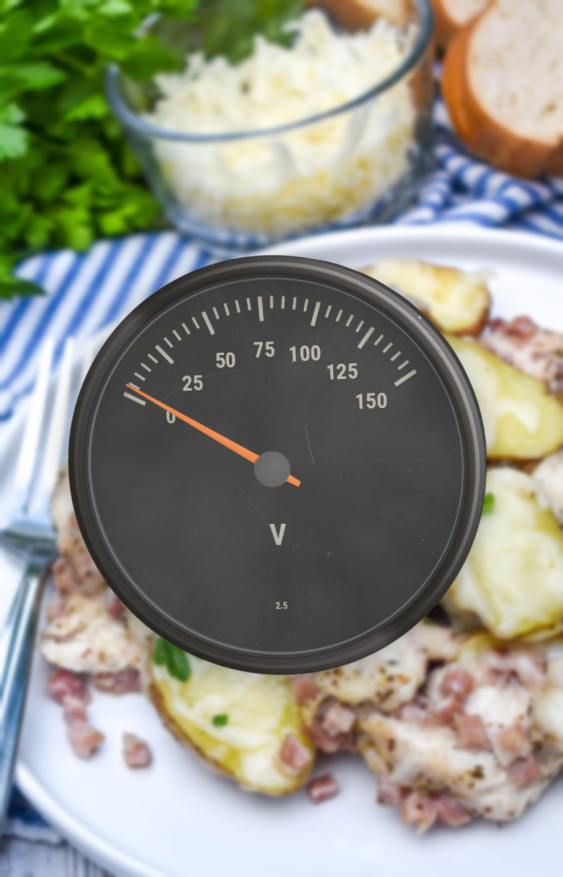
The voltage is 5 V
